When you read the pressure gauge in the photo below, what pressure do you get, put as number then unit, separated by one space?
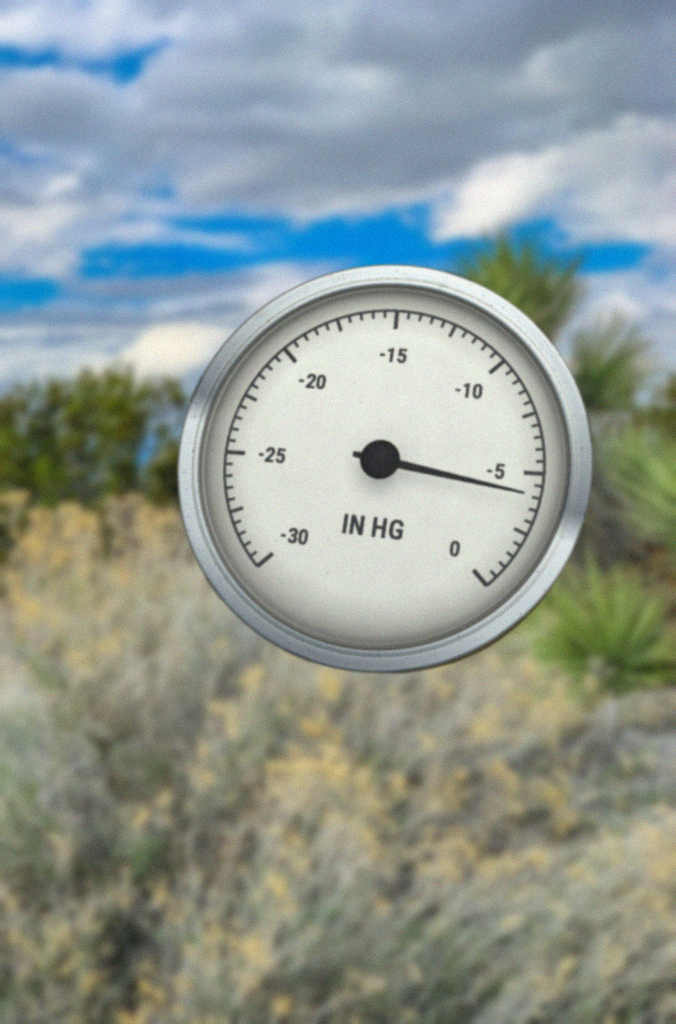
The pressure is -4 inHg
